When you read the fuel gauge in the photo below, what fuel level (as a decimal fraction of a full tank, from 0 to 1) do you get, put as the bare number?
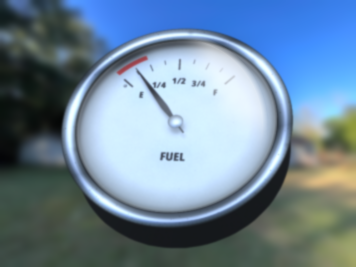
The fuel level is 0.125
